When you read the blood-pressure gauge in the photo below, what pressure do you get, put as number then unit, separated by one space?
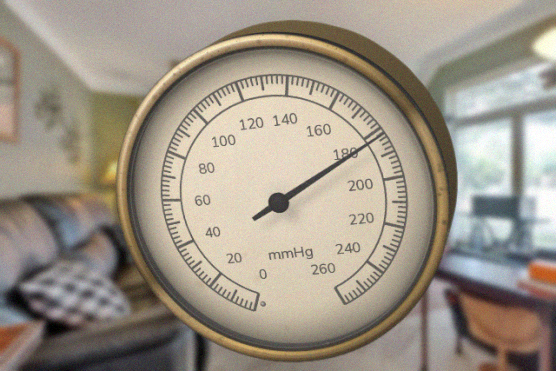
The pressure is 182 mmHg
